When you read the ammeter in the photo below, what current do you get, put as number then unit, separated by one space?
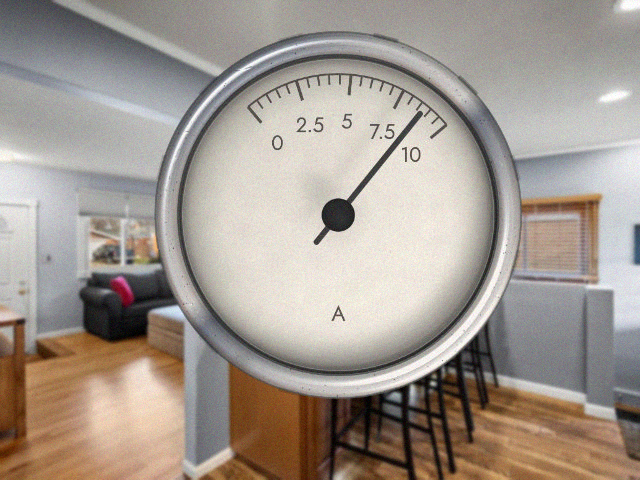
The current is 8.75 A
